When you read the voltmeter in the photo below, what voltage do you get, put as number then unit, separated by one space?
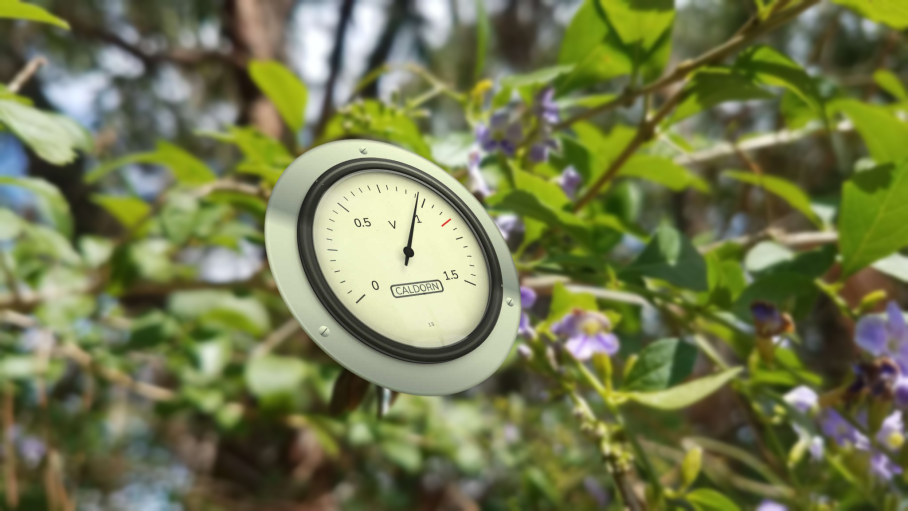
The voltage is 0.95 V
